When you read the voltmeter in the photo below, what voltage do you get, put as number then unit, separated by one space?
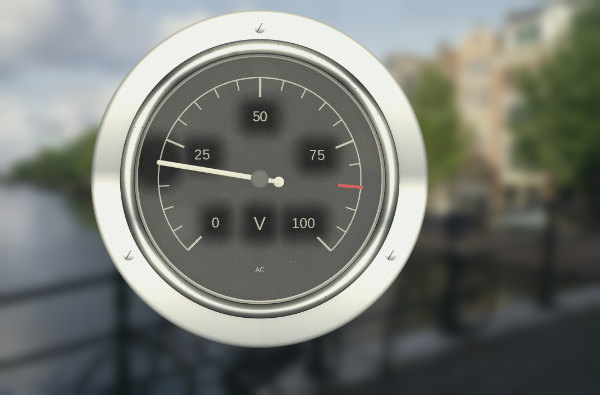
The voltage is 20 V
